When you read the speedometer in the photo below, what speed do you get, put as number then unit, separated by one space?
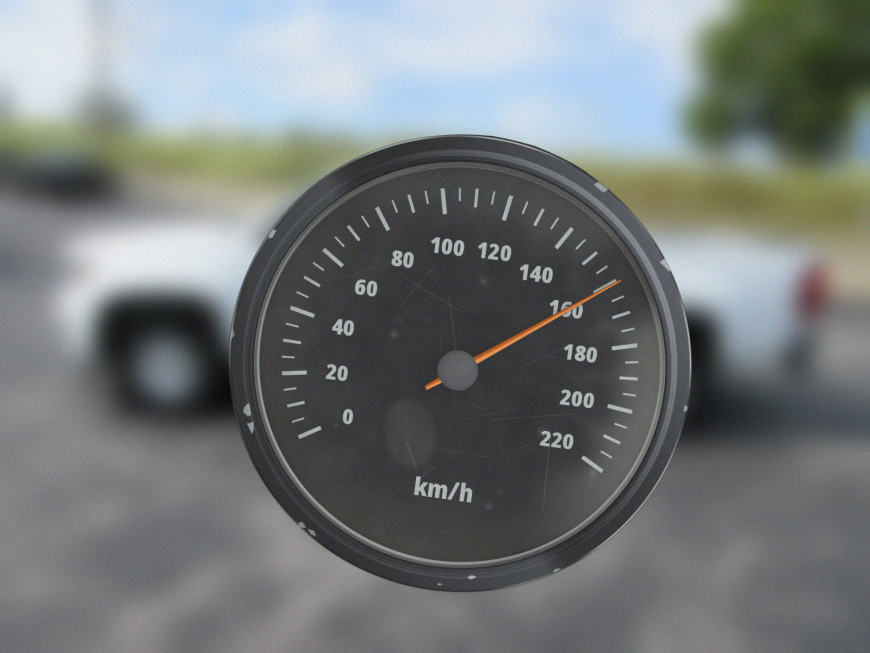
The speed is 160 km/h
